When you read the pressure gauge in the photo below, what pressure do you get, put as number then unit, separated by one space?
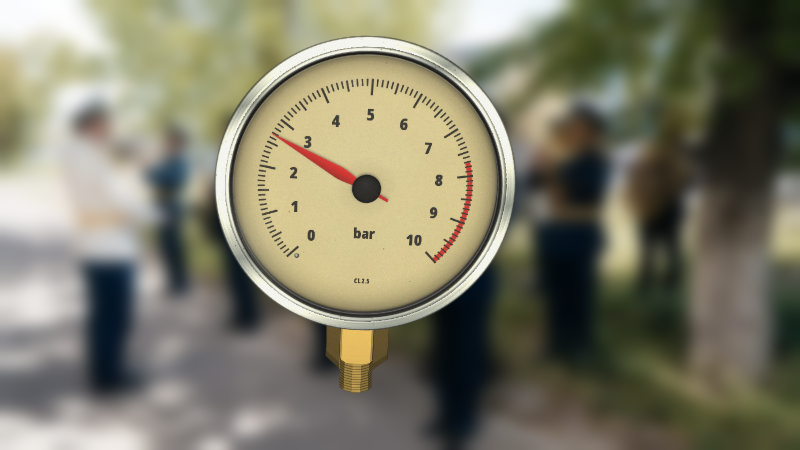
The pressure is 2.7 bar
